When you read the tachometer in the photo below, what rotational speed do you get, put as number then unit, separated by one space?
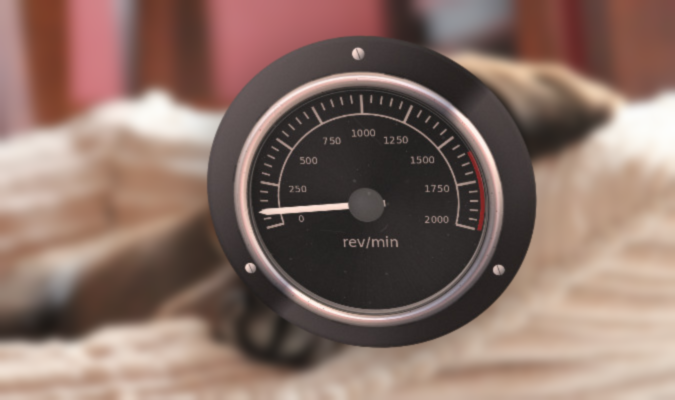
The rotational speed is 100 rpm
